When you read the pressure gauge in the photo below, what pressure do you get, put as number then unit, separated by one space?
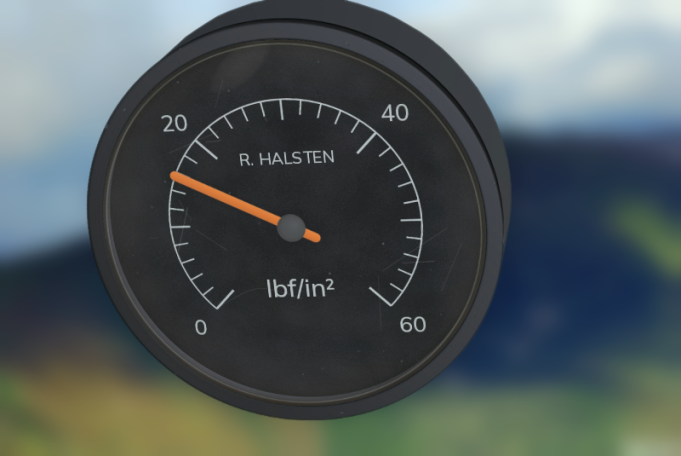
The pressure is 16 psi
